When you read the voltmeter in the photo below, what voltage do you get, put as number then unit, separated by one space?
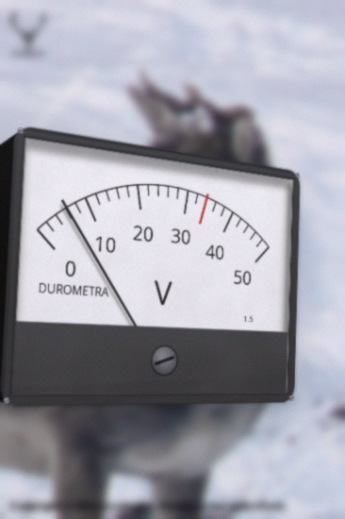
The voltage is 6 V
